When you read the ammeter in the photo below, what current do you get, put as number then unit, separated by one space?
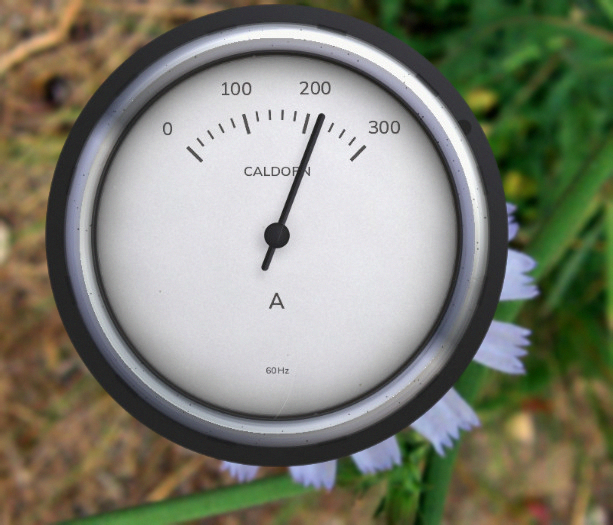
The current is 220 A
